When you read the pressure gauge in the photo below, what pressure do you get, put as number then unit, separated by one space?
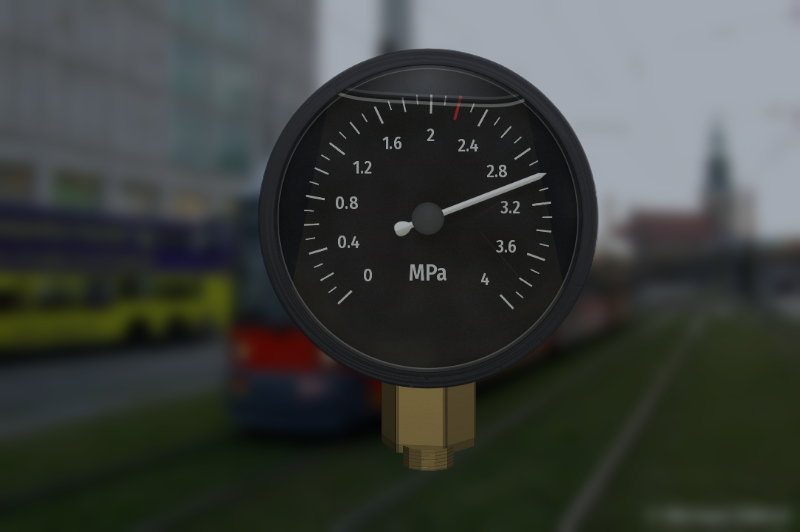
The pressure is 3 MPa
